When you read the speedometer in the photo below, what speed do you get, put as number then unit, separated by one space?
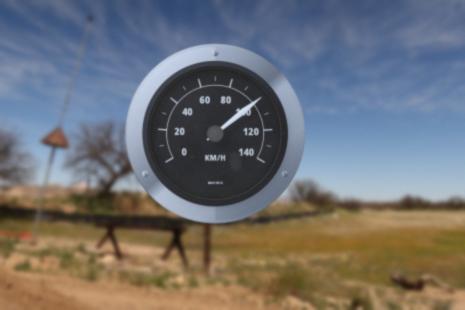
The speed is 100 km/h
